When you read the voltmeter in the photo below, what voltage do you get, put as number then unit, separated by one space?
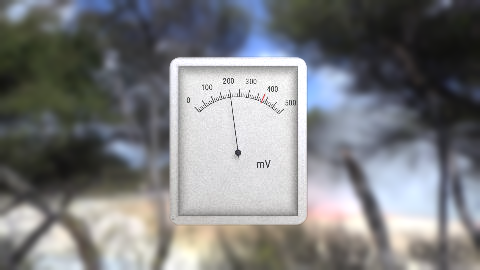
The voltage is 200 mV
